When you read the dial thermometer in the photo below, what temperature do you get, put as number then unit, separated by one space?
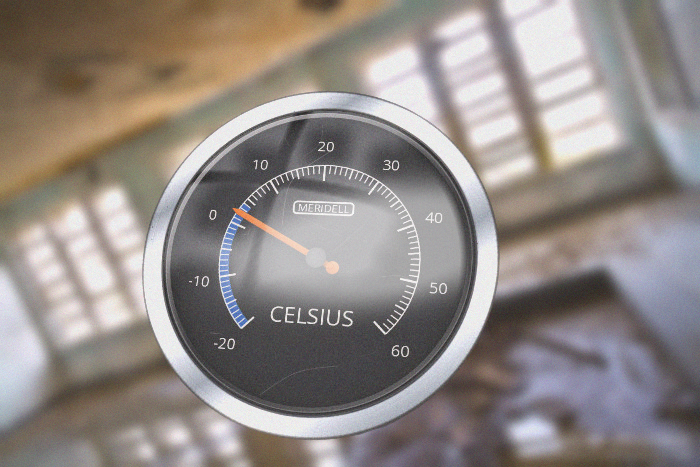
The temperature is 2 °C
